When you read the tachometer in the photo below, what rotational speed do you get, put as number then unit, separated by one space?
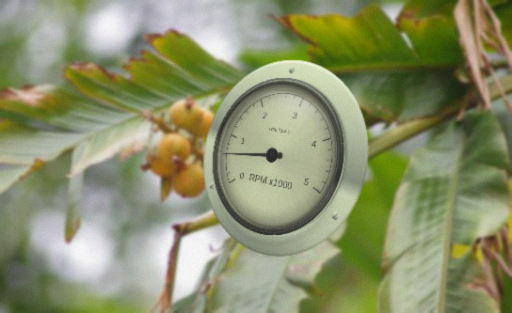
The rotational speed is 600 rpm
